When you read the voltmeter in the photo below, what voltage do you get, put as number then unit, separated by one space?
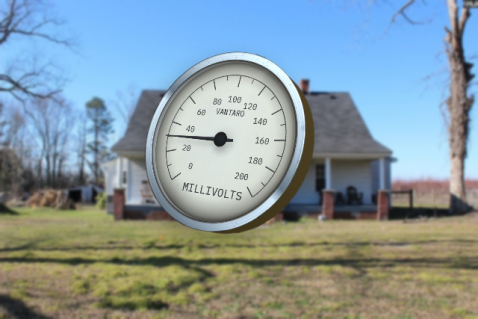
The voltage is 30 mV
